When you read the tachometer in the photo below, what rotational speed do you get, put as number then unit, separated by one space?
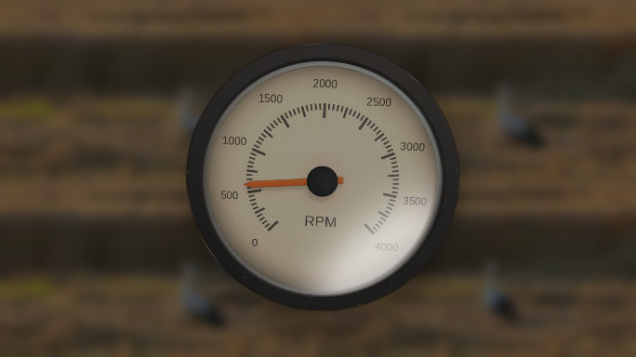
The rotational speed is 600 rpm
